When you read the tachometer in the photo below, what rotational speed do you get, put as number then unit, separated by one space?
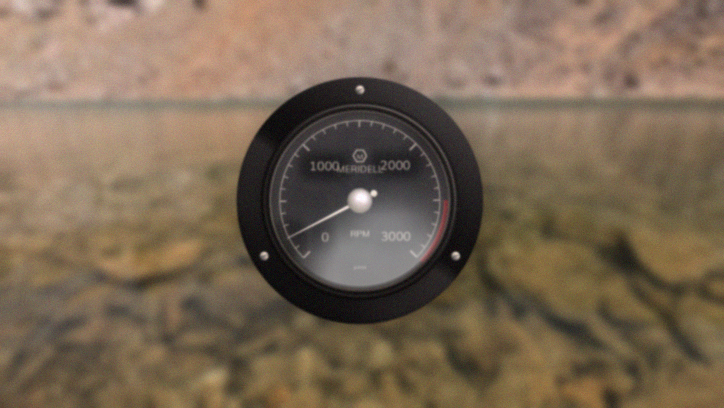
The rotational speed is 200 rpm
